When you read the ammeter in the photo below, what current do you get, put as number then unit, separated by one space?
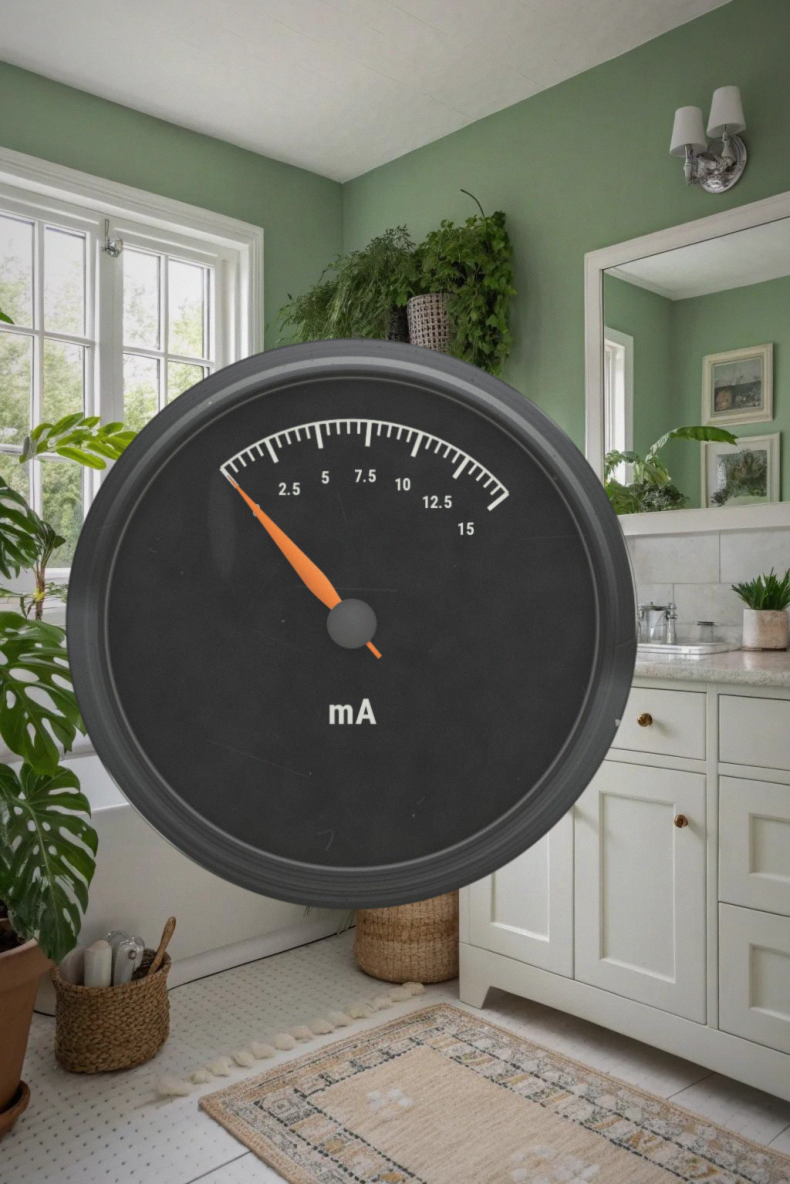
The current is 0 mA
